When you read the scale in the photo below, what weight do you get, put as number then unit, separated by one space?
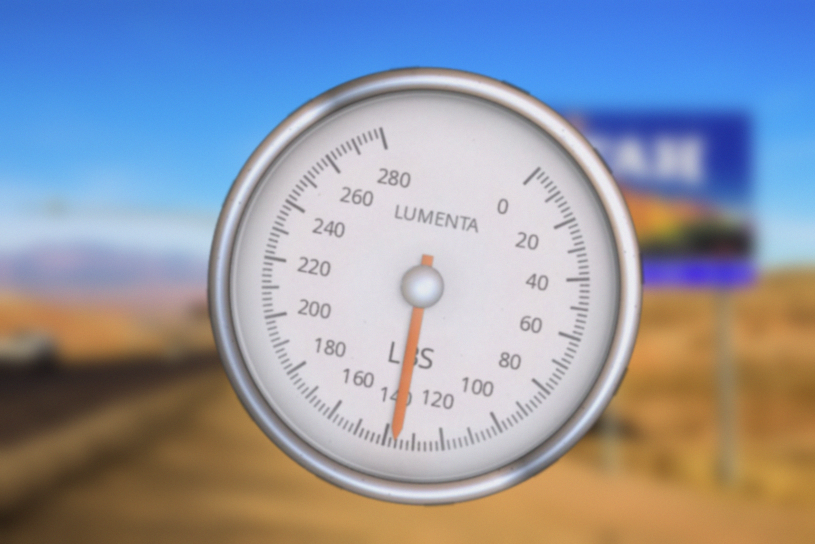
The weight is 136 lb
